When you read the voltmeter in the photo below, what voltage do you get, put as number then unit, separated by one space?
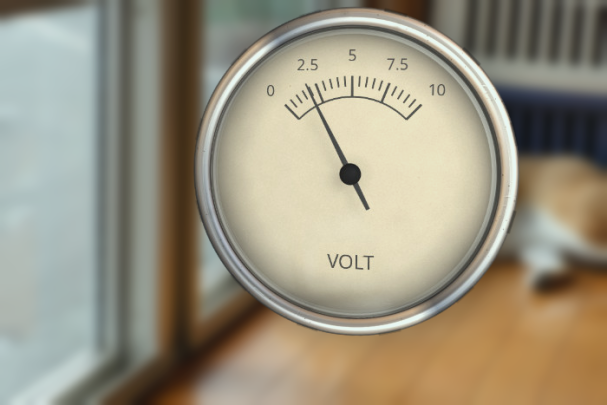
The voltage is 2 V
